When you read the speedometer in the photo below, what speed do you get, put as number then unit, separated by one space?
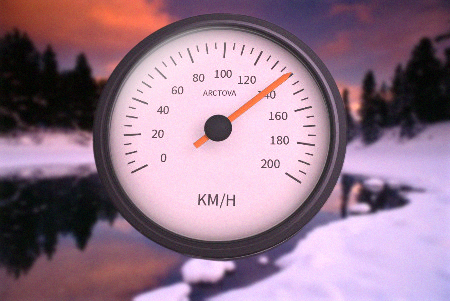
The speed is 140 km/h
